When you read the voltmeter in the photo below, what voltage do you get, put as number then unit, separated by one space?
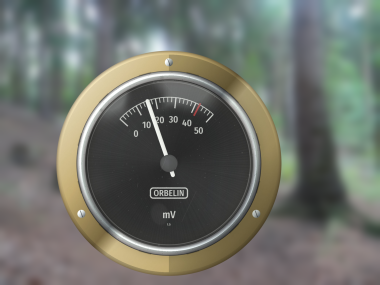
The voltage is 16 mV
